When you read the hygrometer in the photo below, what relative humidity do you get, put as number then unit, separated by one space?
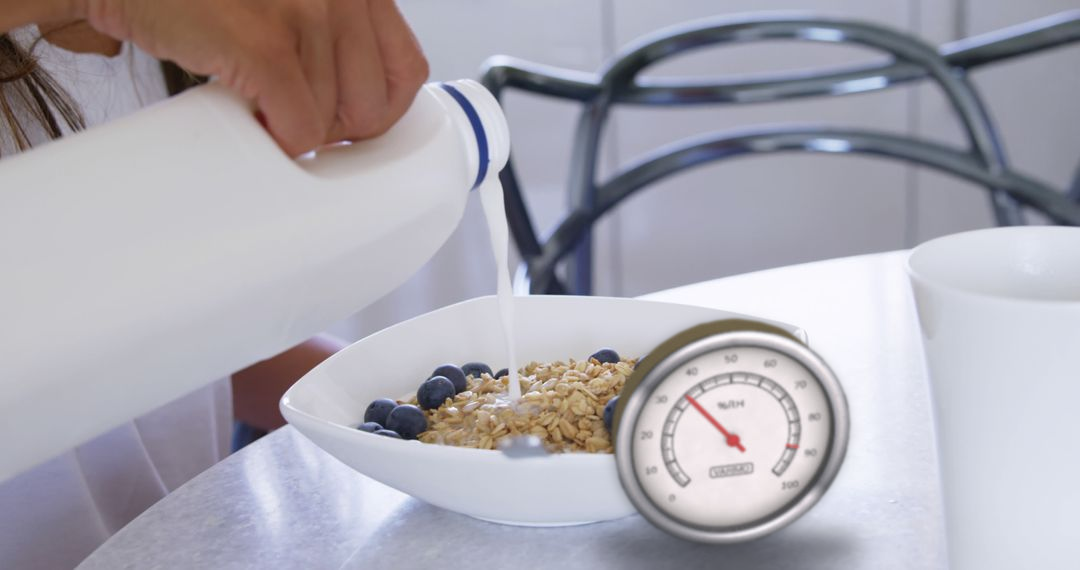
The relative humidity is 35 %
